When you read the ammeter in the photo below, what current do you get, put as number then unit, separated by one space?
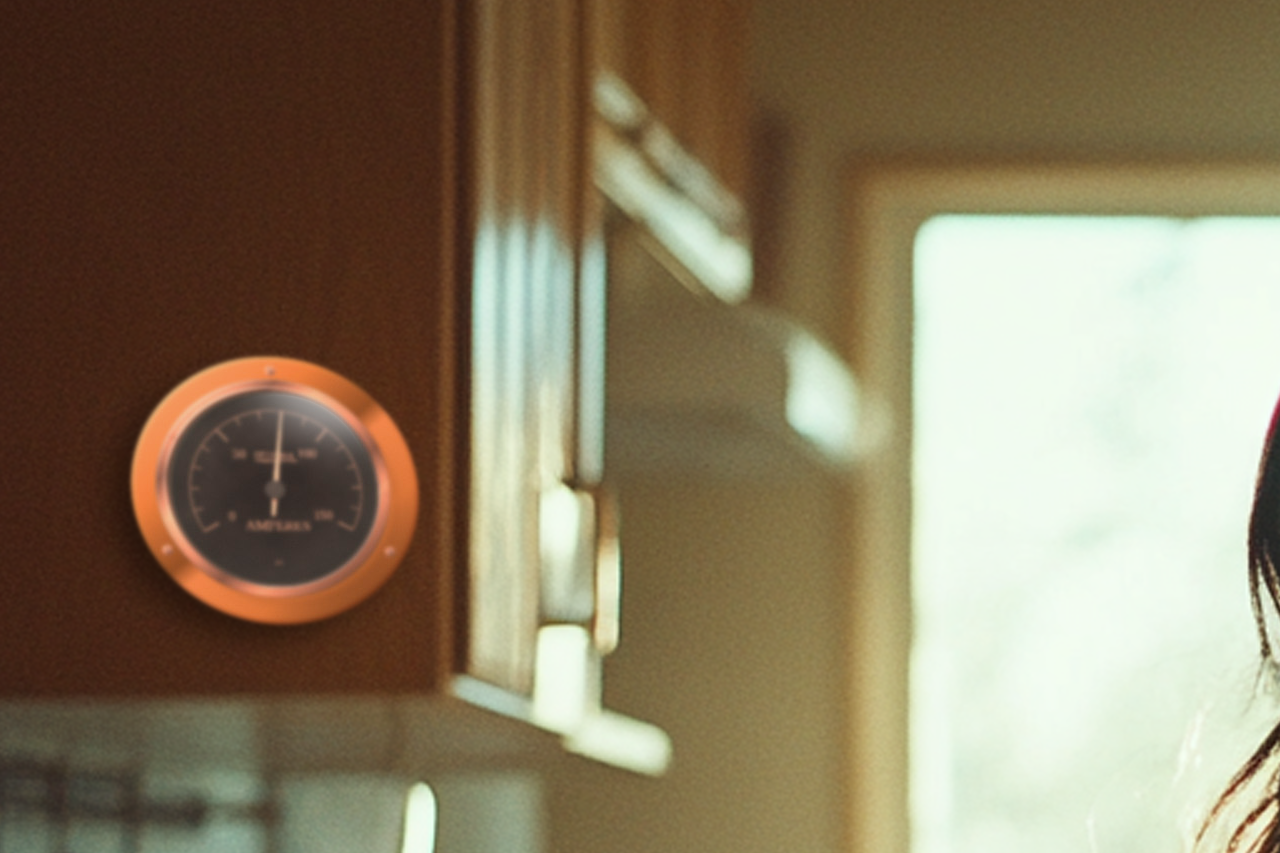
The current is 80 A
